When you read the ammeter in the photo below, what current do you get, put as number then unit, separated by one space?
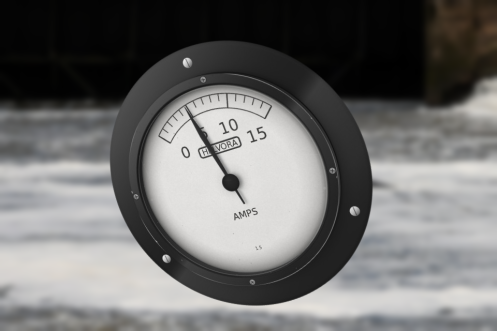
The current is 5 A
